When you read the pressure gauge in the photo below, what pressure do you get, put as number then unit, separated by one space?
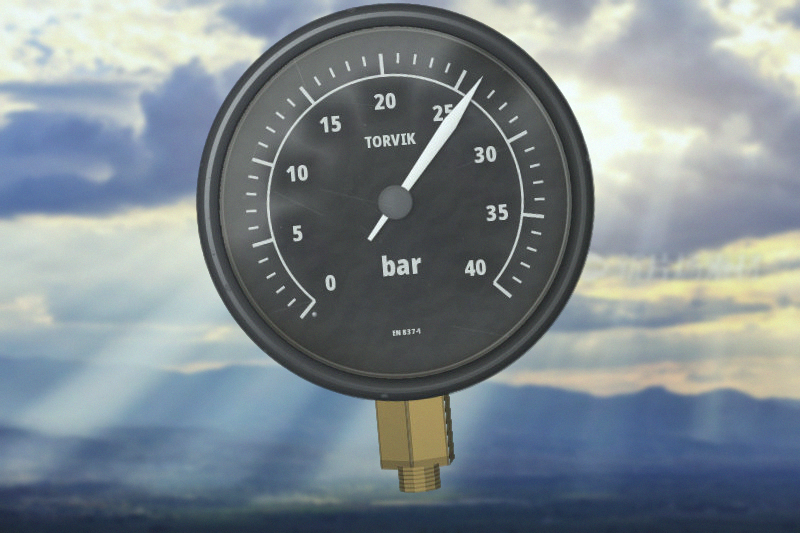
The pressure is 26 bar
